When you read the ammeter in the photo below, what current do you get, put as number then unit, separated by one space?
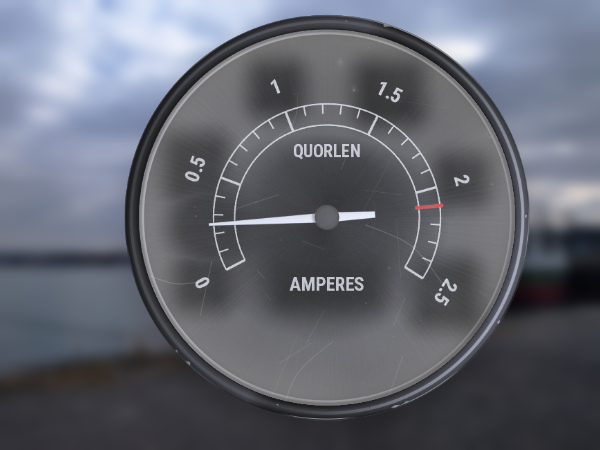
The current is 0.25 A
